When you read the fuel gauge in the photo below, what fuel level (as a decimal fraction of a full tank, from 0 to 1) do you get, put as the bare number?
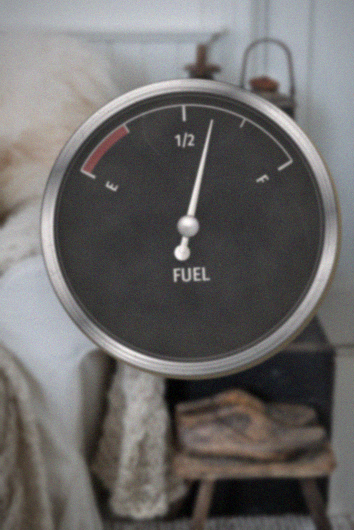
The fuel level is 0.625
